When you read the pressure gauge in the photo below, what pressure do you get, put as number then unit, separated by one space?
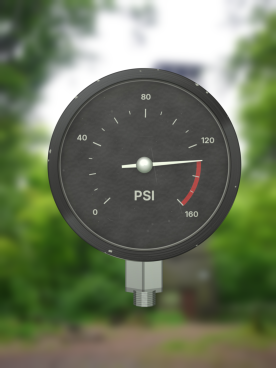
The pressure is 130 psi
